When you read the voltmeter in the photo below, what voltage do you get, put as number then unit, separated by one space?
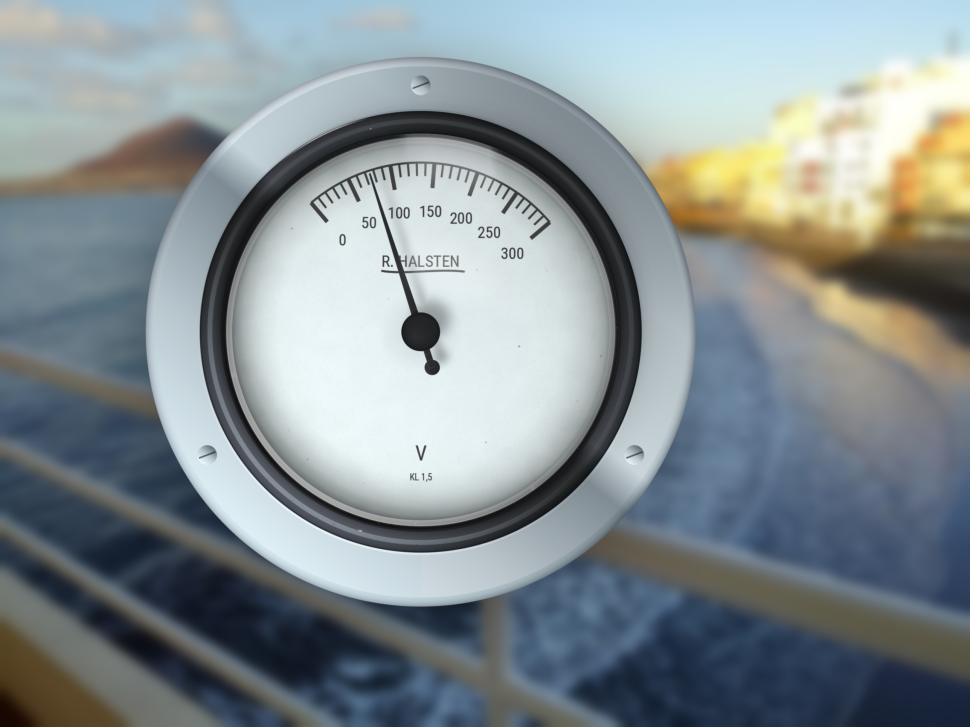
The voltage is 75 V
